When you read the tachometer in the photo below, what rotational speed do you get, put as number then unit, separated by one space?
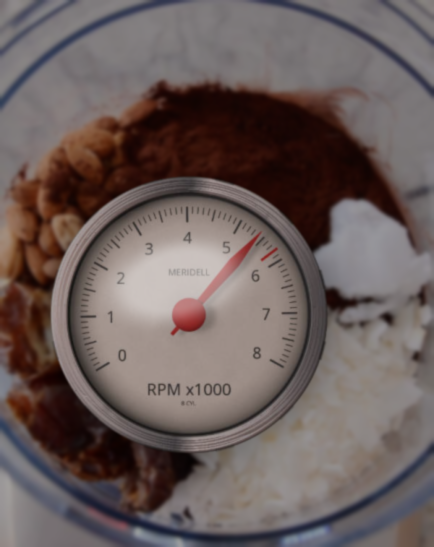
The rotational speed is 5400 rpm
